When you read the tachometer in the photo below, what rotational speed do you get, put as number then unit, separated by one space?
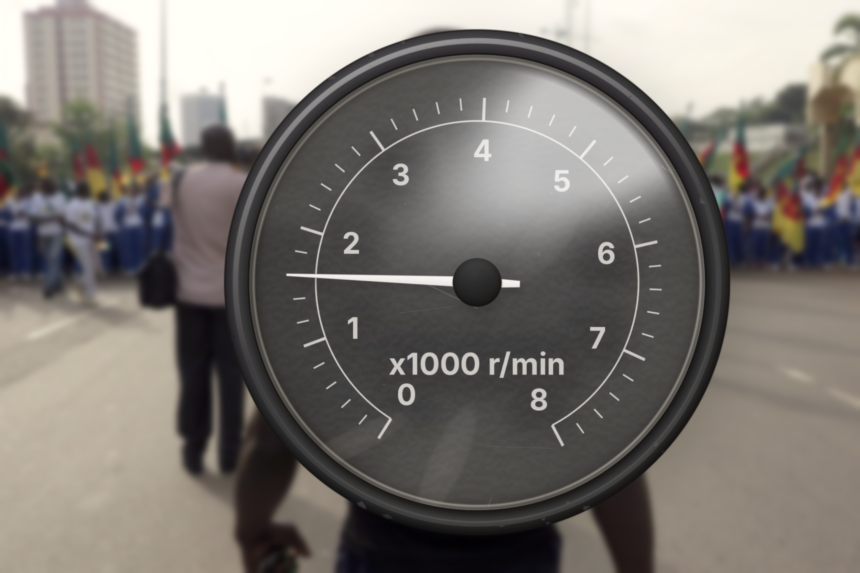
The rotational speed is 1600 rpm
